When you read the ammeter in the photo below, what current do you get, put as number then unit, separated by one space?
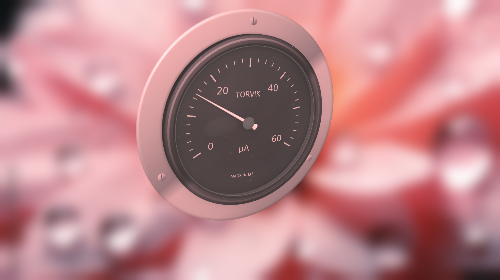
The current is 15 µA
